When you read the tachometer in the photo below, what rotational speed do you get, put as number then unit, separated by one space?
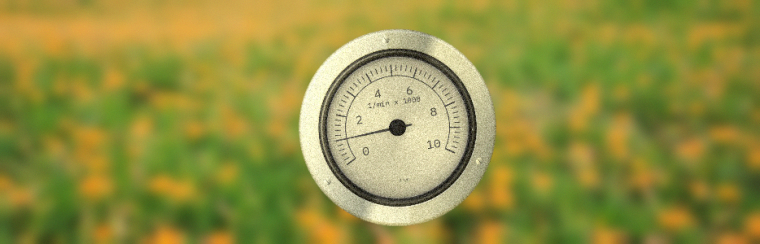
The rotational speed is 1000 rpm
